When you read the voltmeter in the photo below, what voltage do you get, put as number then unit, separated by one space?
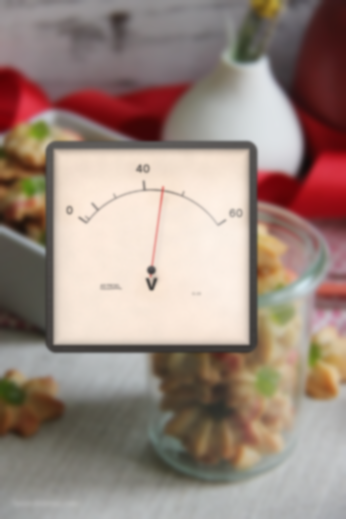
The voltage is 45 V
